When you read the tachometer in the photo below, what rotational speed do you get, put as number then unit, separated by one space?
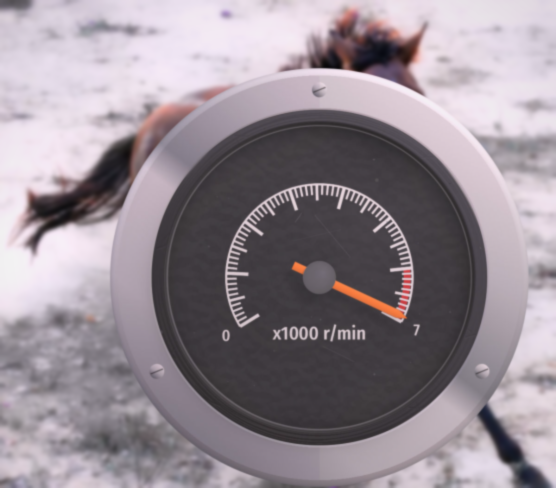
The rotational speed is 6900 rpm
